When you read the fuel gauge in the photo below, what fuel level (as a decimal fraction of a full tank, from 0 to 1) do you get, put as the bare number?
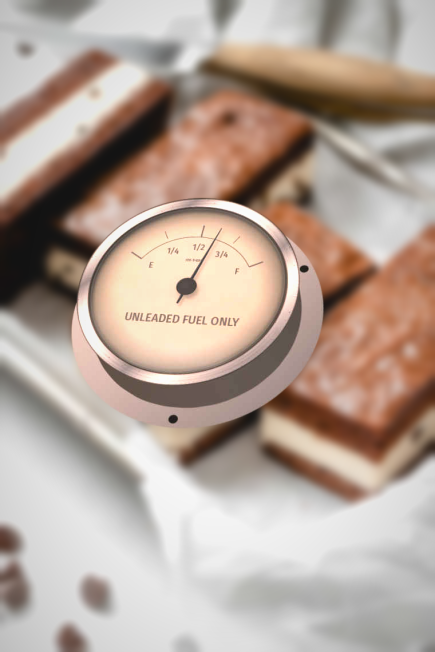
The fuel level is 0.625
